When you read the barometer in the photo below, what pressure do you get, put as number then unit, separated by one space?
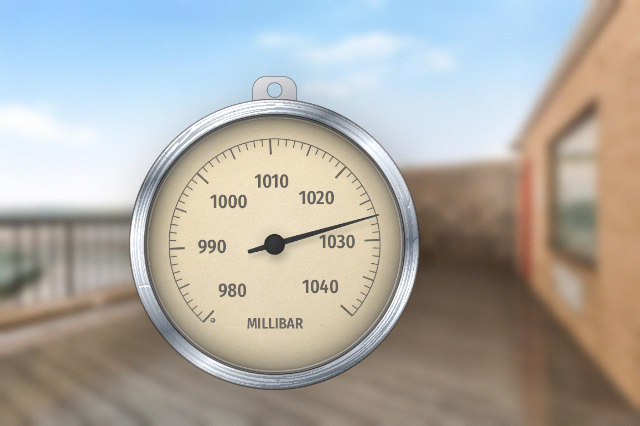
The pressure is 1027 mbar
